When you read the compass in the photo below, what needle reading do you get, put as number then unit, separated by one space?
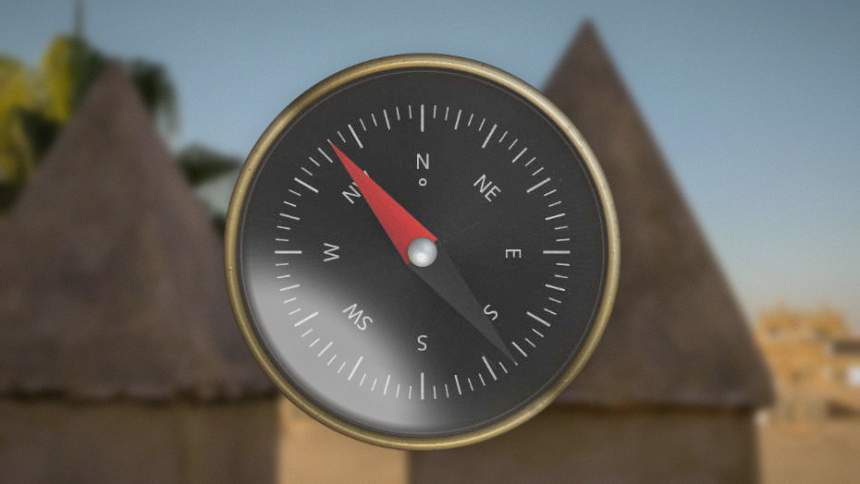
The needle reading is 320 °
